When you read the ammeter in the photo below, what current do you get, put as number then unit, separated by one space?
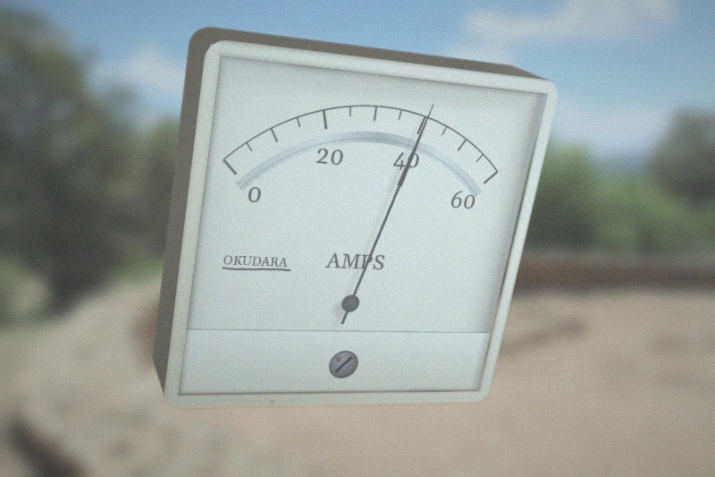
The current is 40 A
